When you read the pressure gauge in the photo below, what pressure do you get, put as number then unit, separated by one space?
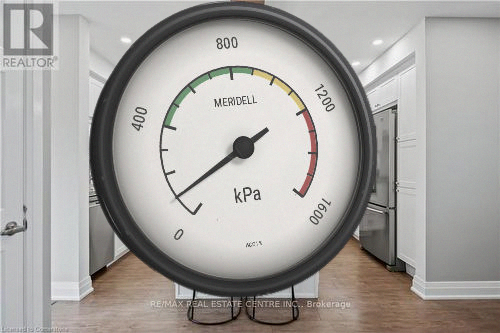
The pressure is 100 kPa
